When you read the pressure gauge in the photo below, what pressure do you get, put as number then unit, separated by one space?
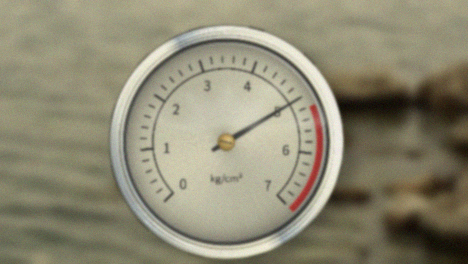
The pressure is 5 kg/cm²
